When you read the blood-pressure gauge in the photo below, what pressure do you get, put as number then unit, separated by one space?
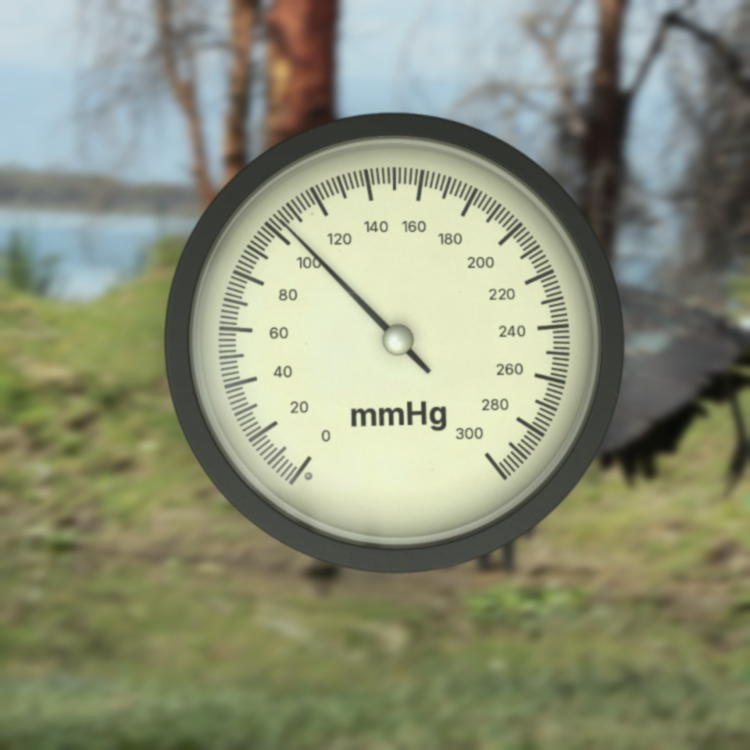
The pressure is 104 mmHg
